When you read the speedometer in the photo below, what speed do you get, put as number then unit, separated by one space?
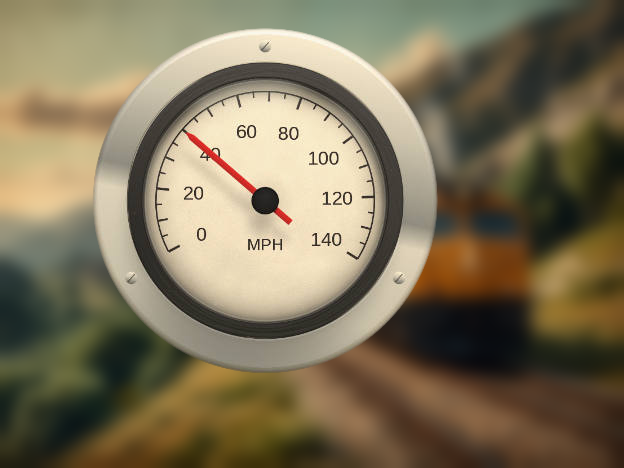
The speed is 40 mph
